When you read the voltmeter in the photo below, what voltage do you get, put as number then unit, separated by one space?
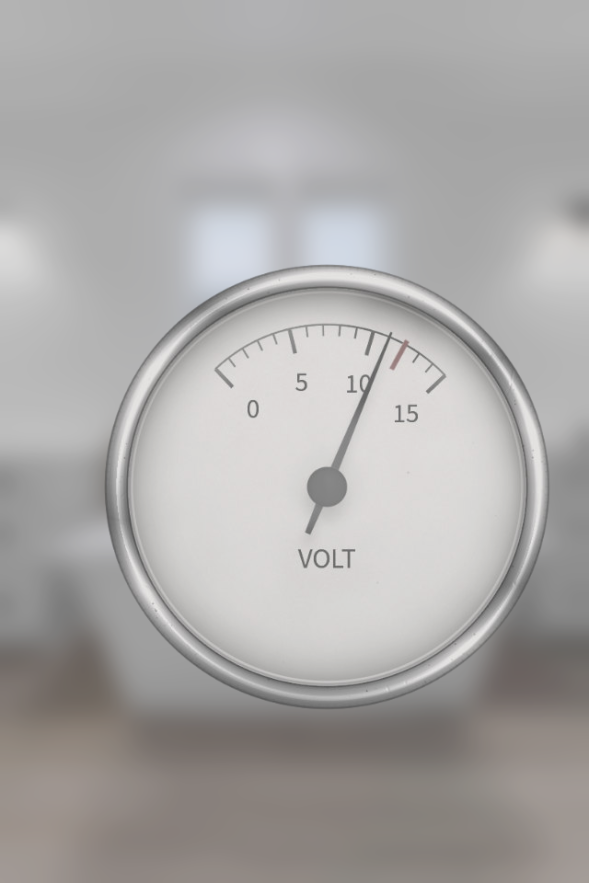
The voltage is 11 V
